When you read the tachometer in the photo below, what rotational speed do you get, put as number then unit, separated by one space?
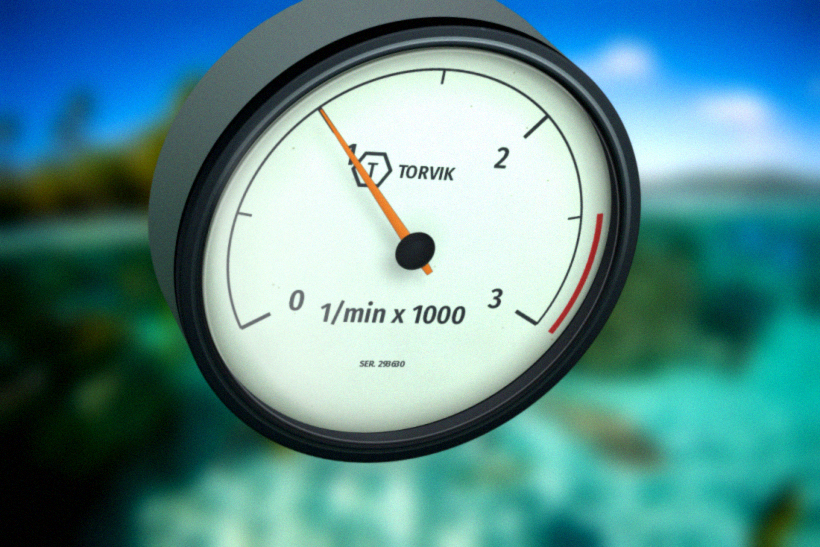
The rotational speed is 1000 rpm
